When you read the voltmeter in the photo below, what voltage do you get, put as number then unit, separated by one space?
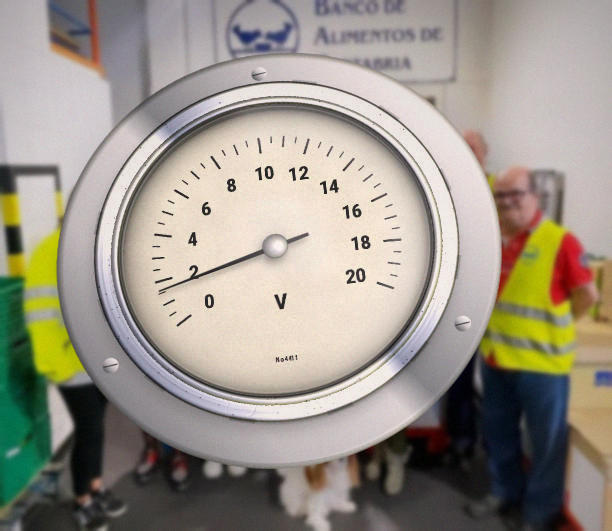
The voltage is 1.5 V
